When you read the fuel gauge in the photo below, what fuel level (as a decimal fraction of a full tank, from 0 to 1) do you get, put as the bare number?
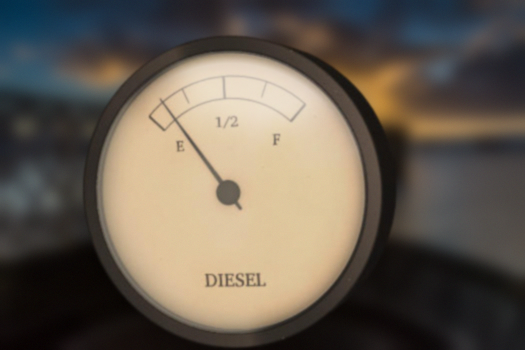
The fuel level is 0.125
